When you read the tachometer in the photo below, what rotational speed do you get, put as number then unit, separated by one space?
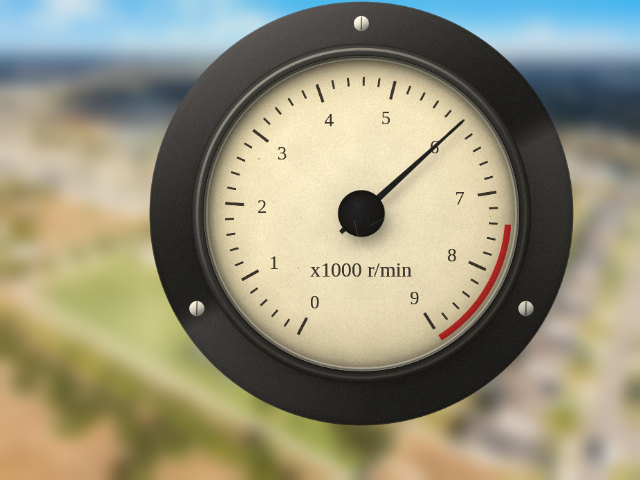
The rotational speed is 6000 rpm
